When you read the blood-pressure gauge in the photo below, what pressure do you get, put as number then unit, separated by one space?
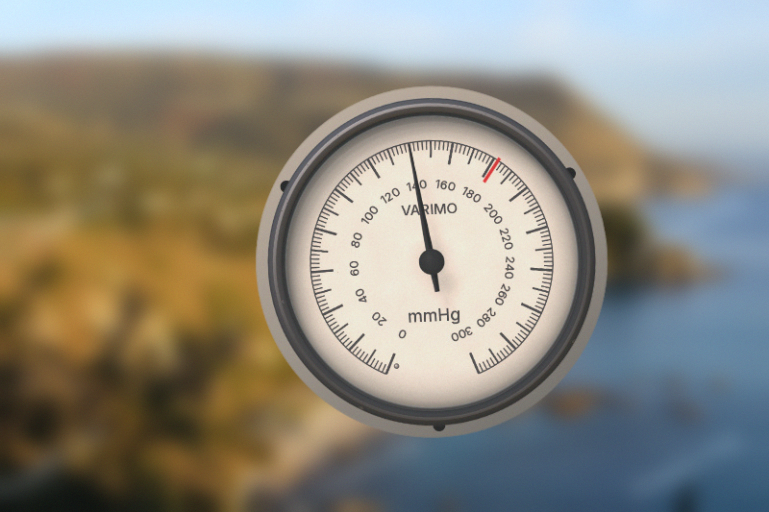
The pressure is 140 mmHg
